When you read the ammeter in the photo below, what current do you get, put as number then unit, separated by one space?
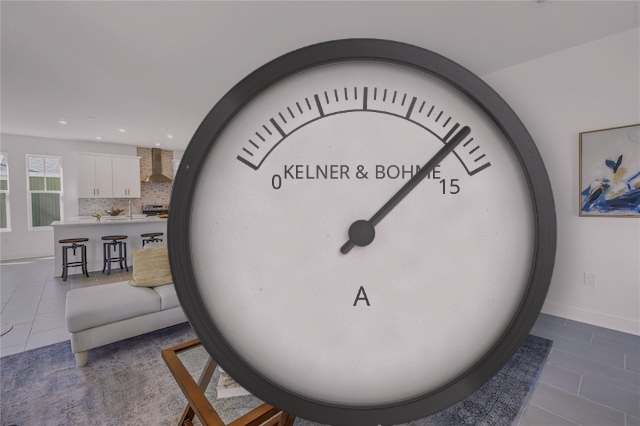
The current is 13 A
